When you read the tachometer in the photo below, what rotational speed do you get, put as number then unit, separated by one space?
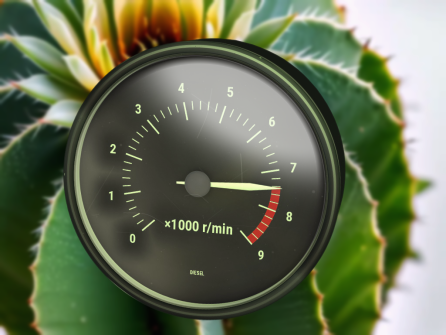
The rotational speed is 7400 rpm
